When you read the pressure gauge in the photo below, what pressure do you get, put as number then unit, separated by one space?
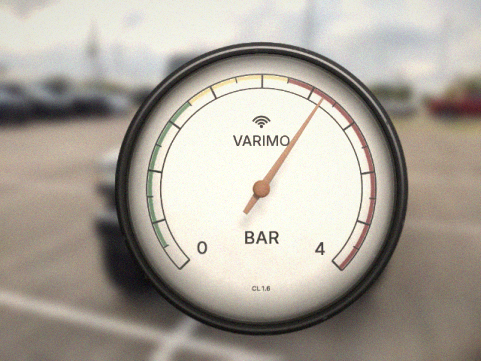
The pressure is 2.5 bar
